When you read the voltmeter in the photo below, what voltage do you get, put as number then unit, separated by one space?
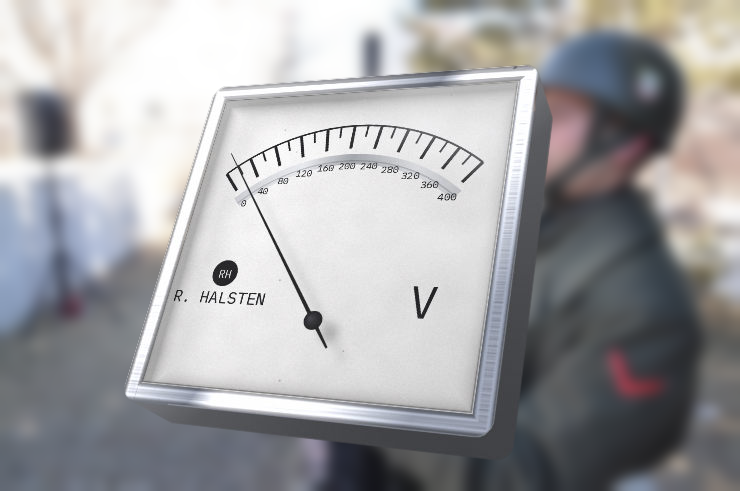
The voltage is 20 V
